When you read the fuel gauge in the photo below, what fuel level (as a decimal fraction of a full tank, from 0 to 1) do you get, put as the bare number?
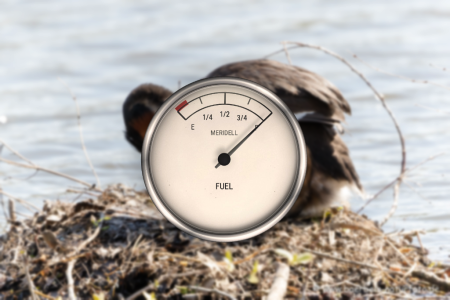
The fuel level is 1
